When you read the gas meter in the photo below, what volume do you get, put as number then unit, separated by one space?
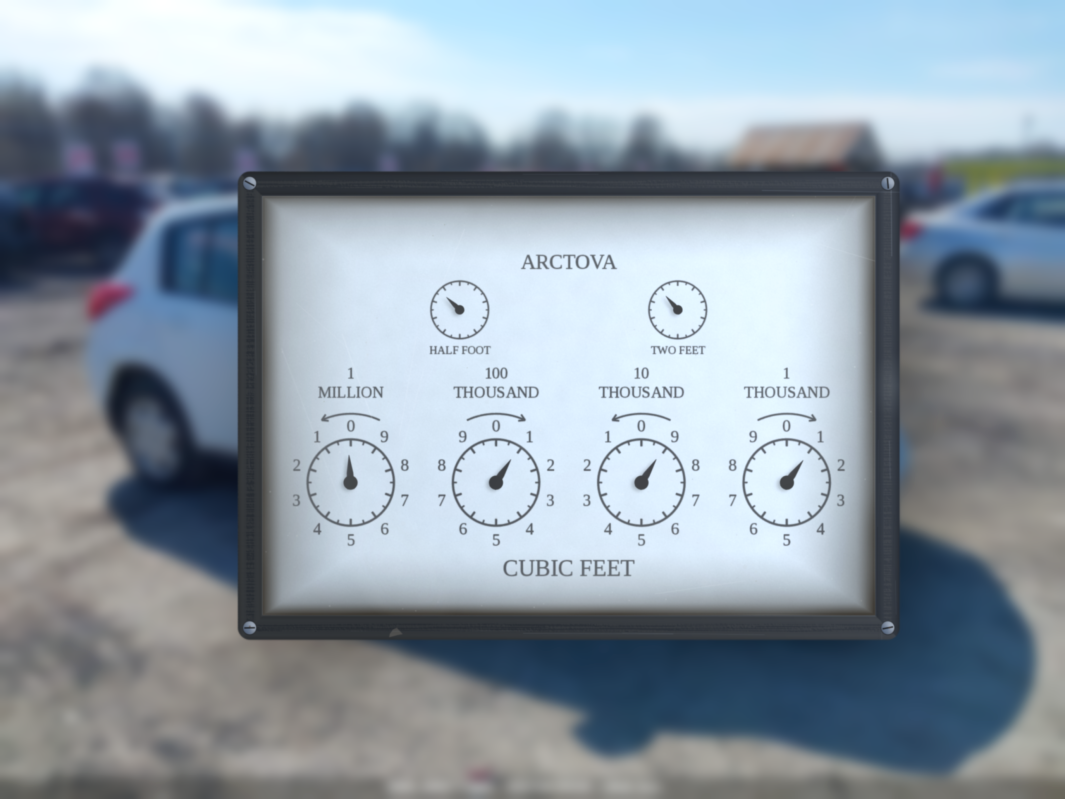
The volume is 9100 ft³
